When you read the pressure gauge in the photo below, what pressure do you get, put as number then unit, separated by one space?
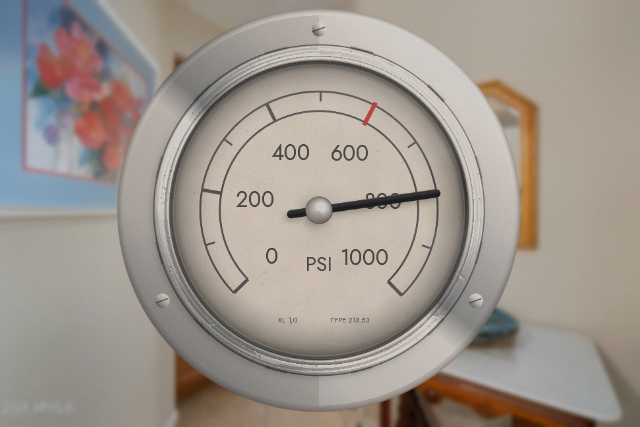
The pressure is 800 psi
